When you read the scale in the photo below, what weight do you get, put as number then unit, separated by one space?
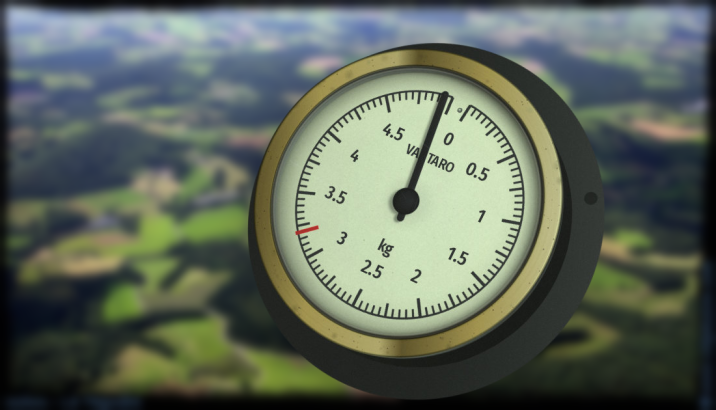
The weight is 4.95 kg
